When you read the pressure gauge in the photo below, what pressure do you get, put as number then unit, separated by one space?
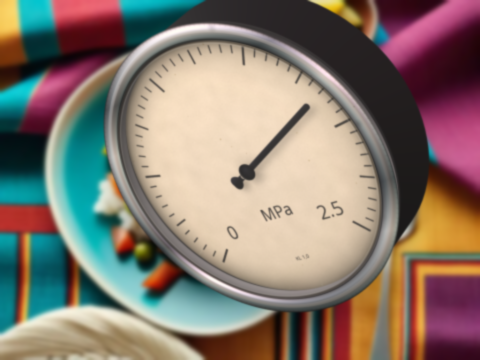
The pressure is 1.85 MPa
